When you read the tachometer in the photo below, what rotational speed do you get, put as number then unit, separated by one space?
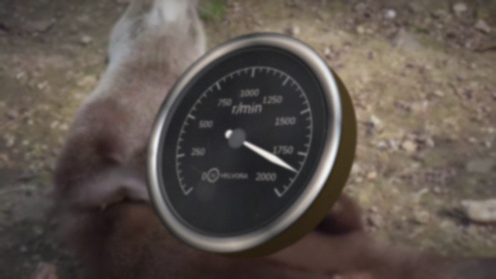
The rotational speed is 1850 rpm
